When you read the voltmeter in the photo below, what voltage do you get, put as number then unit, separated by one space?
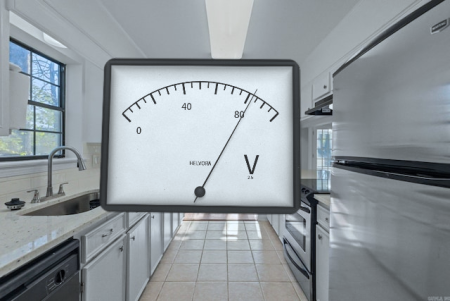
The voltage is 82.5 V
